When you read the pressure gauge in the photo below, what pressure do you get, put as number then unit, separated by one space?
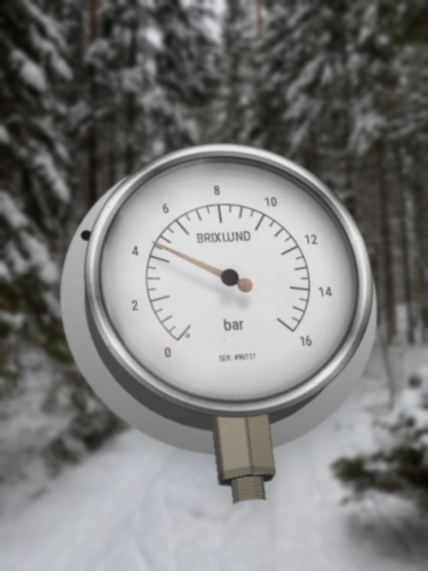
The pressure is 4.5 bar
